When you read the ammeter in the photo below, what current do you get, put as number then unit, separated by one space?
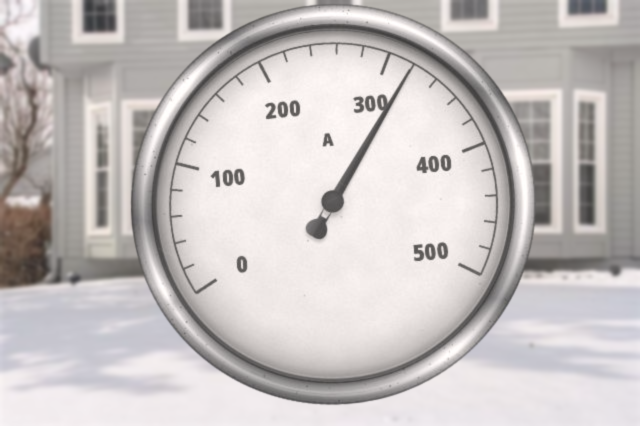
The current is 320 A
